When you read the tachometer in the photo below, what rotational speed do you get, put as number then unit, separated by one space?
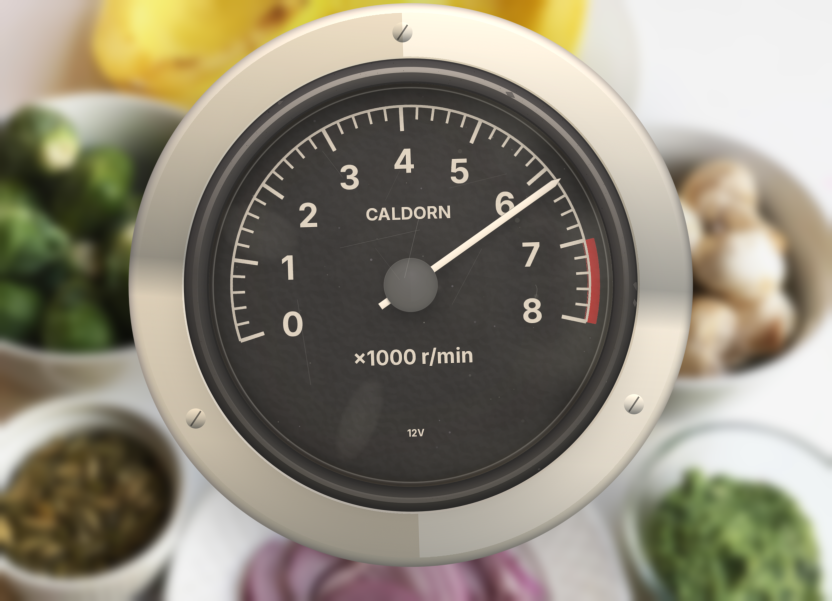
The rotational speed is 6200 rpm
